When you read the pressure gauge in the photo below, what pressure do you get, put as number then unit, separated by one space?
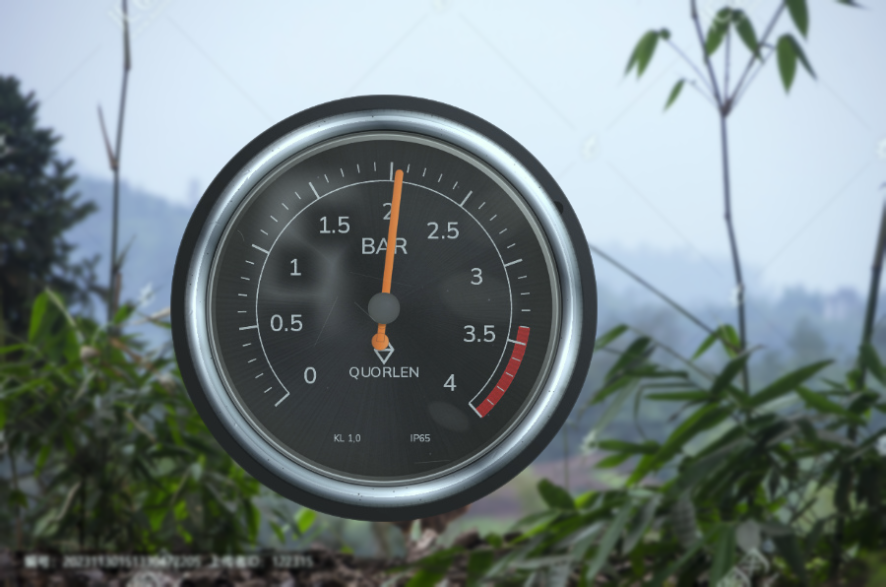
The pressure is 2.05 bar
